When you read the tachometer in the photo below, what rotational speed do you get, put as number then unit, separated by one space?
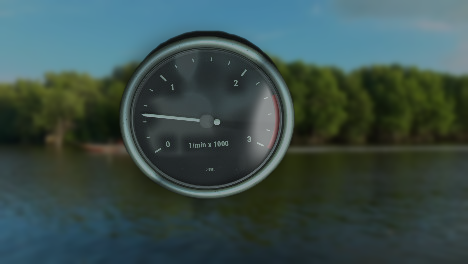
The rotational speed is 500 rpm
